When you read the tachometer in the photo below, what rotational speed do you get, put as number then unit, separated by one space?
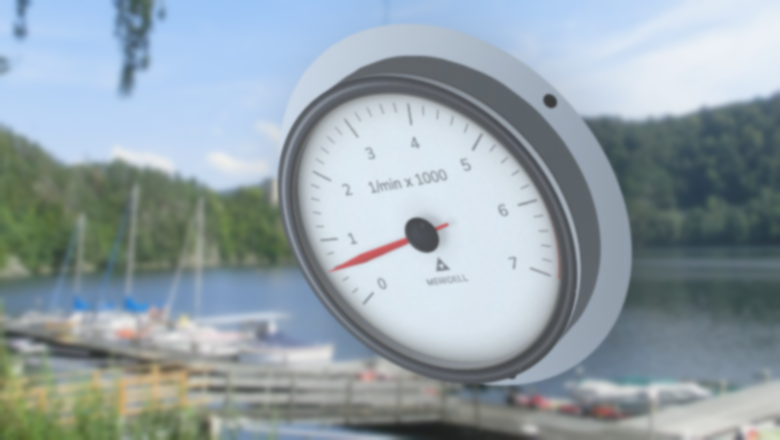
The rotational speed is 600 rpm
